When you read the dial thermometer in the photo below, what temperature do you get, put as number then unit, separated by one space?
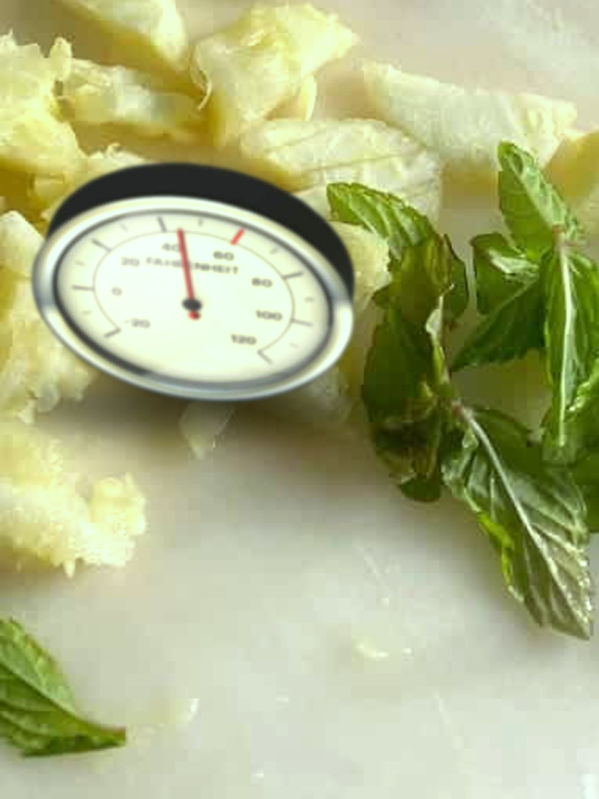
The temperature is 45 °F
